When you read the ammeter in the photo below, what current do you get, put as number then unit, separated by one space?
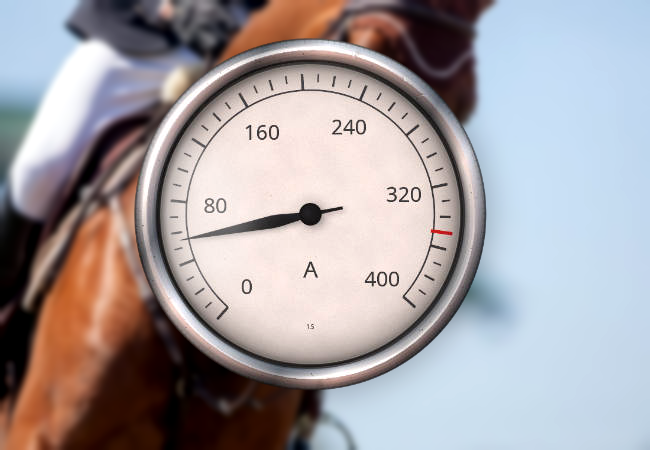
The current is 55 A
